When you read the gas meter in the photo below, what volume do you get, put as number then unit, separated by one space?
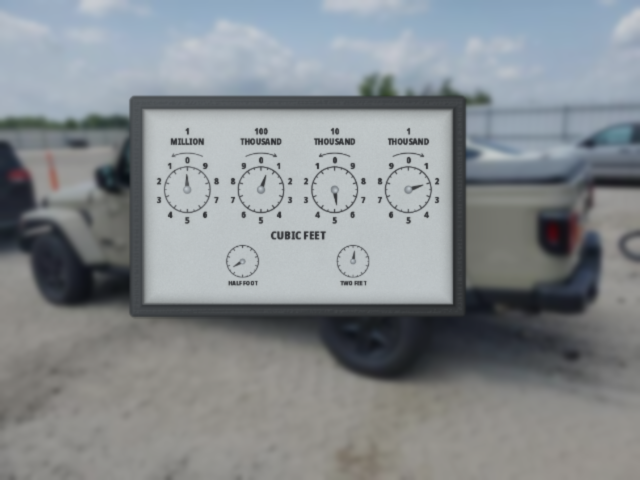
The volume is 5200 ft³
